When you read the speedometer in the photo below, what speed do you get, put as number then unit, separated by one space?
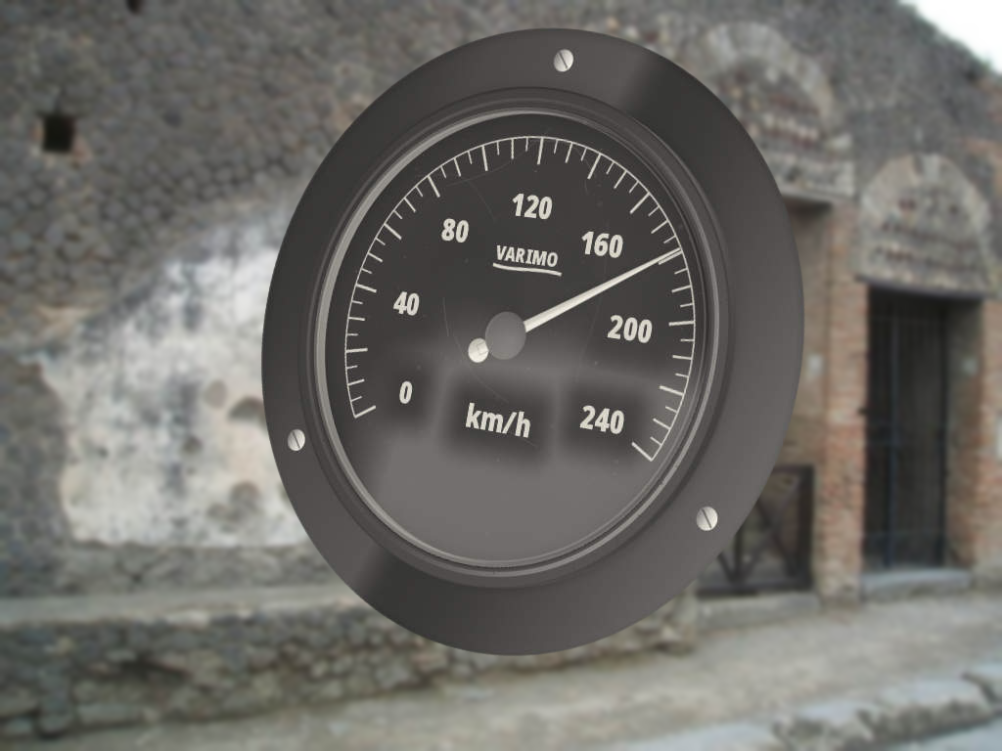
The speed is 180 km/h
